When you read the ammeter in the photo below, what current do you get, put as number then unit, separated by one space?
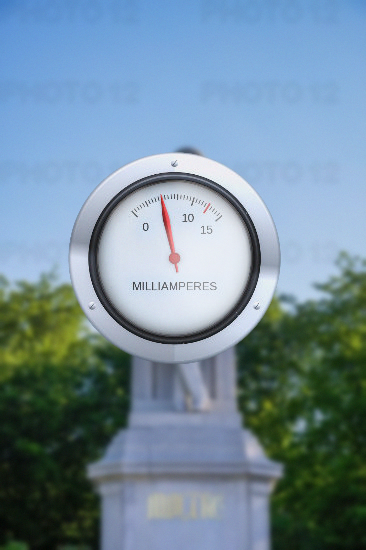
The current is 5 mA
